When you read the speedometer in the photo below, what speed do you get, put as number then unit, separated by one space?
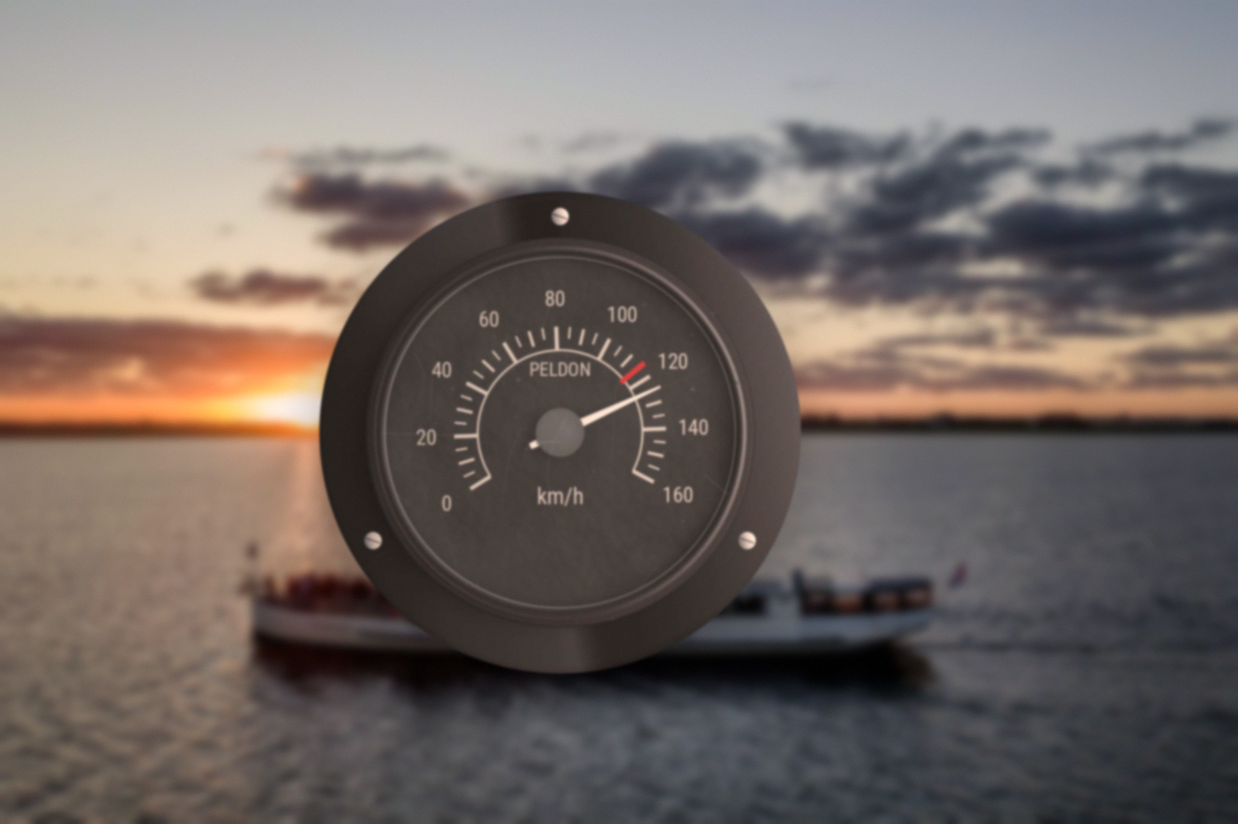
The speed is 125 km/h
